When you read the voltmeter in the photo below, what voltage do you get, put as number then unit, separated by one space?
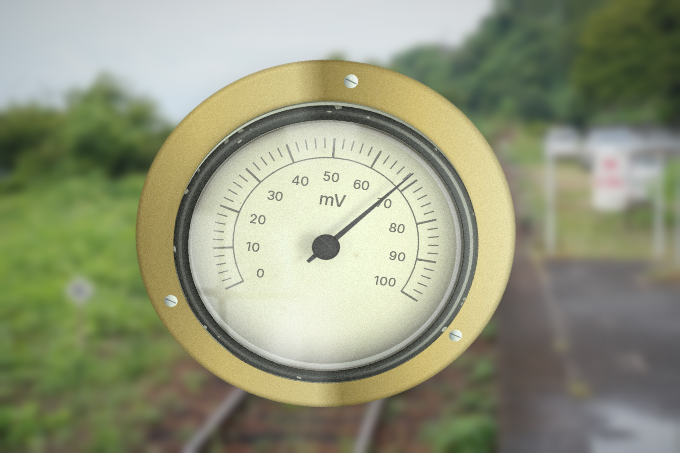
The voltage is 68 mV
